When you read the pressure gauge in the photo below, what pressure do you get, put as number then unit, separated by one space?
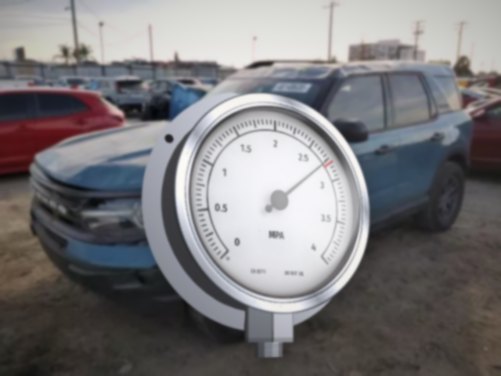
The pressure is 2.75 MPa
